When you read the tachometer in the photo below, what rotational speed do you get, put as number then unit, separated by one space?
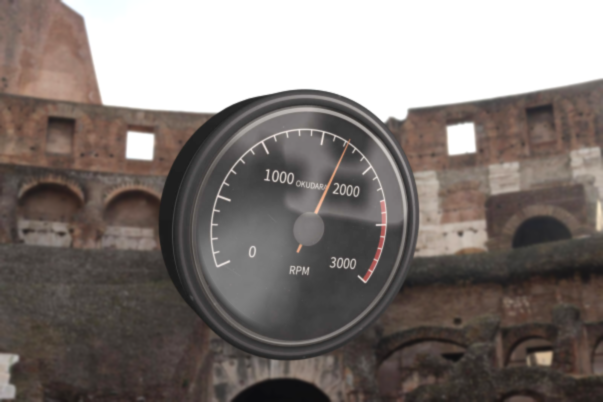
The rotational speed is 1700 rpm
